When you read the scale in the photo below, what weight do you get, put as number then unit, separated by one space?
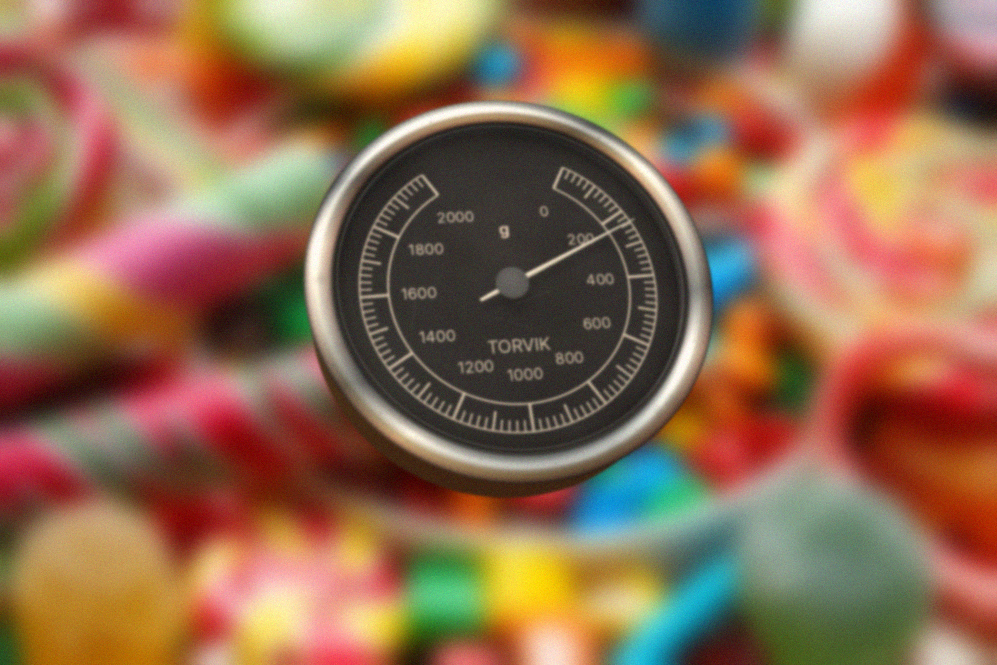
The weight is 240 g
